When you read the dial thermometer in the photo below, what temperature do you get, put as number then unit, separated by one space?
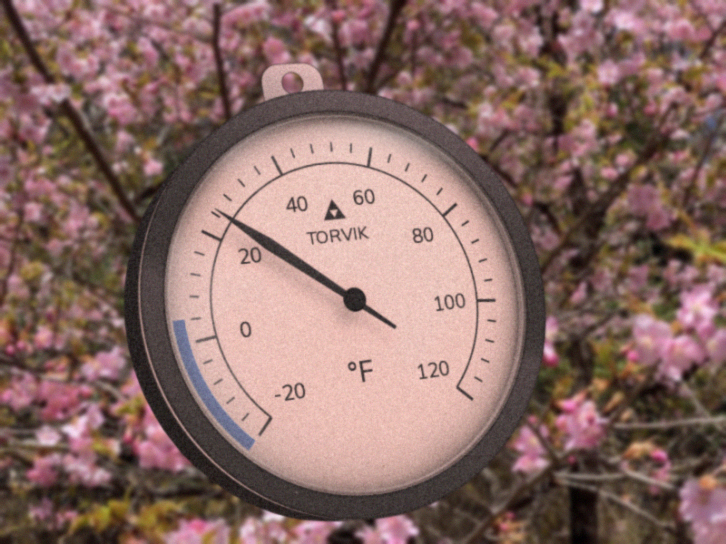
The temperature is 24 °F
